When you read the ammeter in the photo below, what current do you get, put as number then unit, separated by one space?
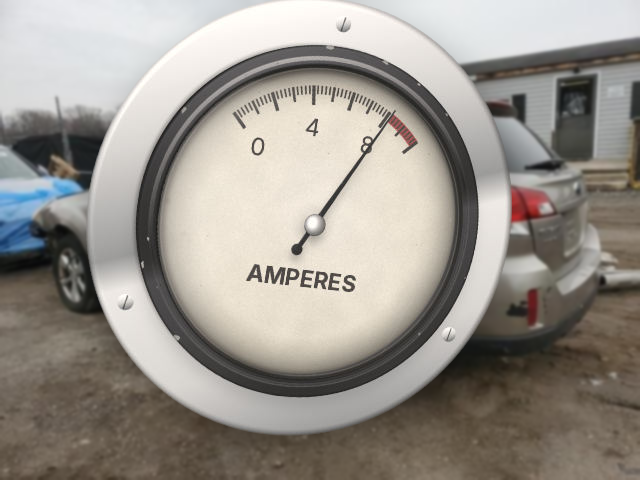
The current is 8 A
